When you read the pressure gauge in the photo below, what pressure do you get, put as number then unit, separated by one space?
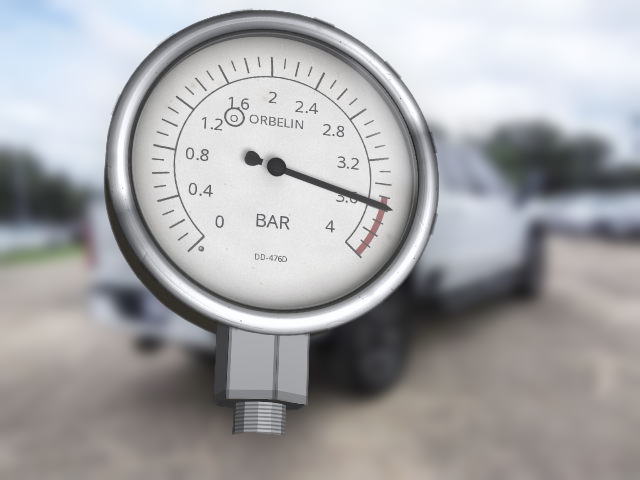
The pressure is 3.6 bar
